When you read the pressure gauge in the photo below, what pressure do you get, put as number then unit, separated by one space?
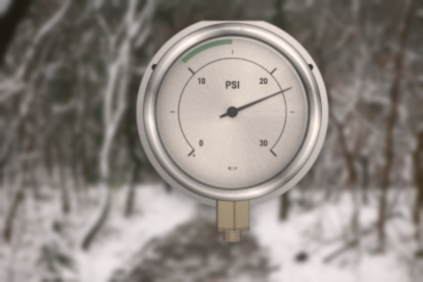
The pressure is 22.5 psi
